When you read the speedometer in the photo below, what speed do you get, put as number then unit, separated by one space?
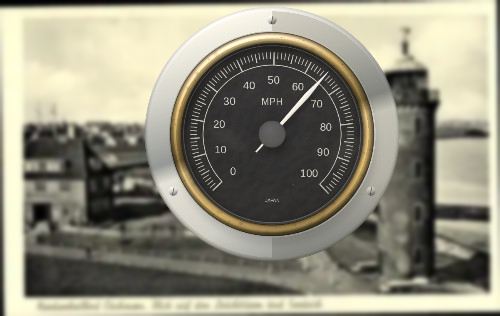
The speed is 65 mph
